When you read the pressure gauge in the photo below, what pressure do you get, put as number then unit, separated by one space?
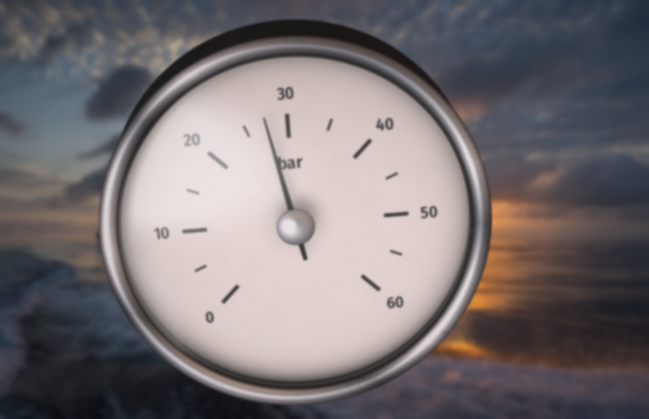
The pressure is 27.5 bar
